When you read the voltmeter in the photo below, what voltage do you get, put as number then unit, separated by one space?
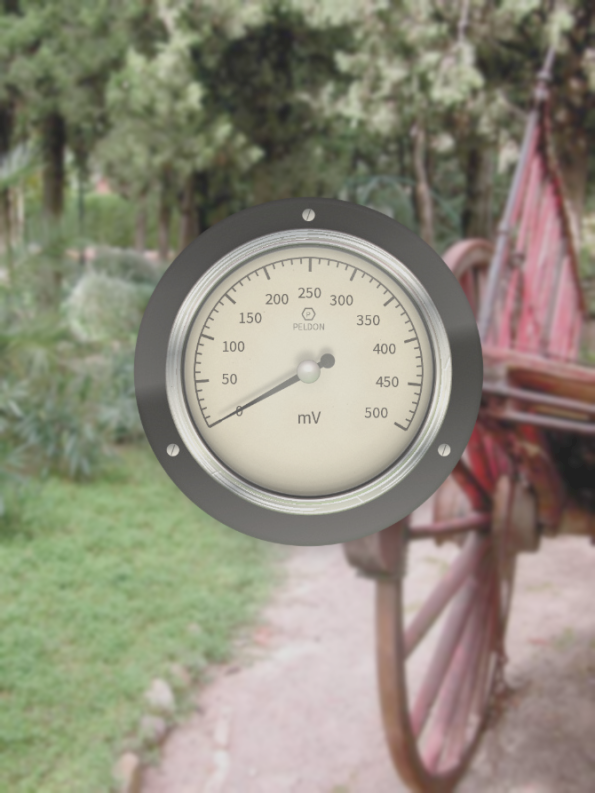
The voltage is 0 mV
